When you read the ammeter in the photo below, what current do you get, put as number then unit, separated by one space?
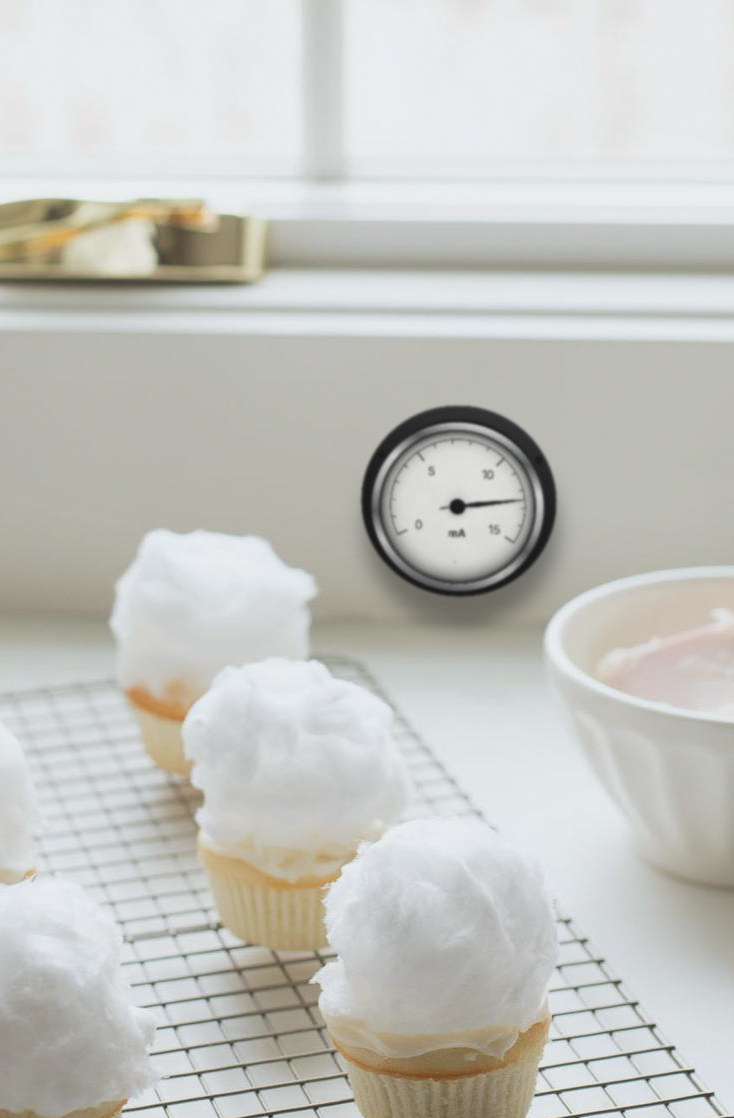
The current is 12.5 mA
